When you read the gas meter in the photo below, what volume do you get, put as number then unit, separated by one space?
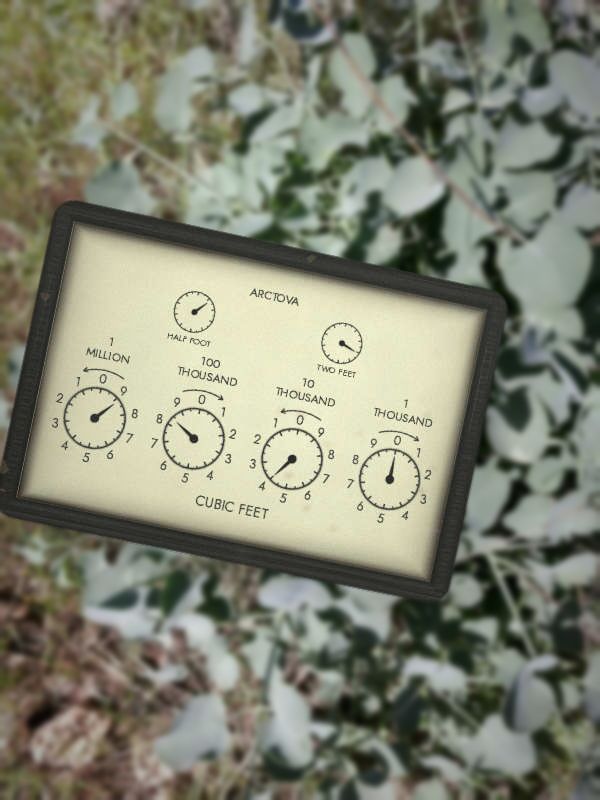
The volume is 884000 ft³
